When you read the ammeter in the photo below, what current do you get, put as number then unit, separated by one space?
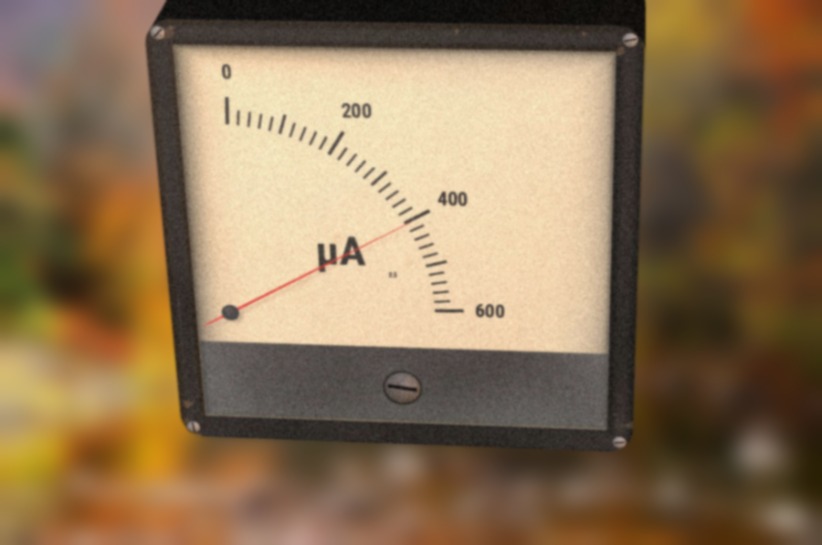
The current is 400 µA
